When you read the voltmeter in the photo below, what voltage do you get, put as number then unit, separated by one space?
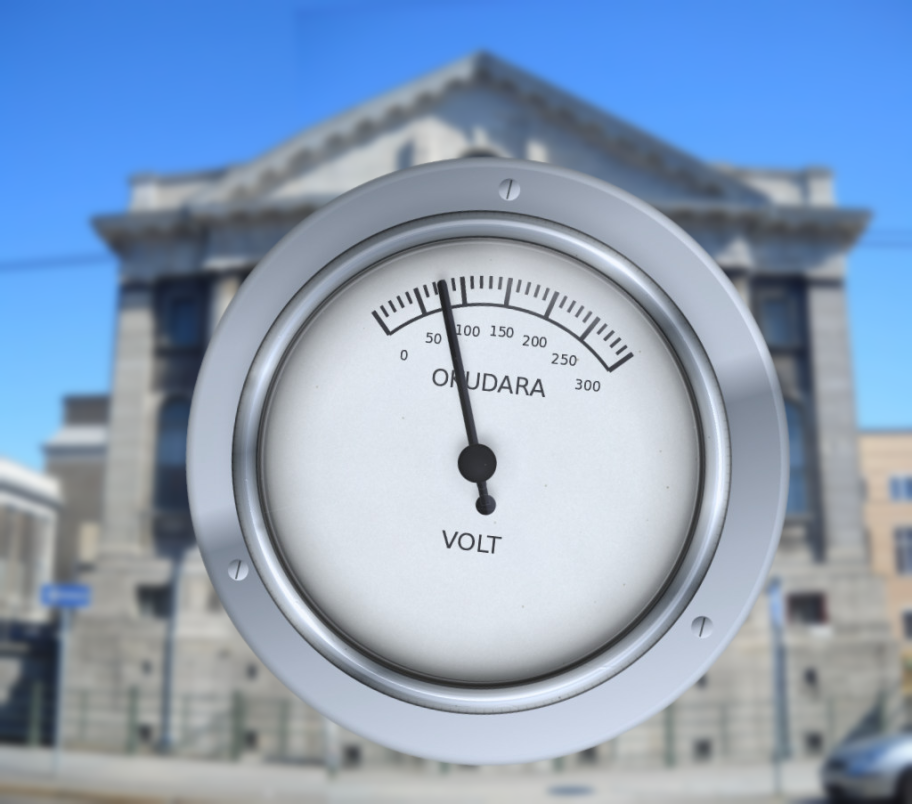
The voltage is 80 V
